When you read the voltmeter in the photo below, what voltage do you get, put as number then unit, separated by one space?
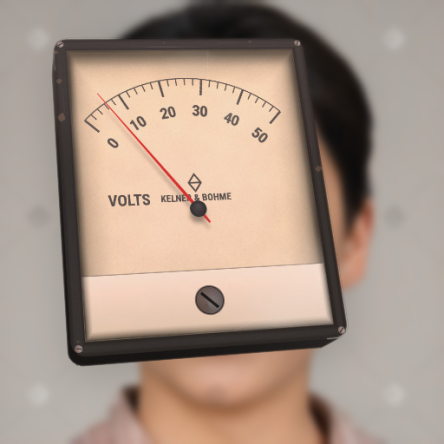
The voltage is 6 V
